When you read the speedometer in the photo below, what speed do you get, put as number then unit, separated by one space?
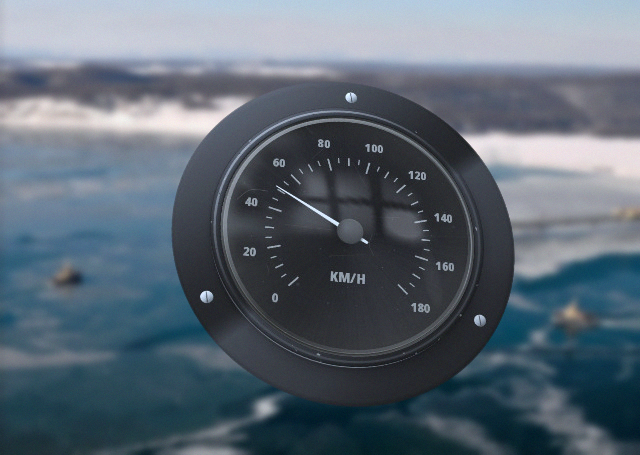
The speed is 50 km/h
